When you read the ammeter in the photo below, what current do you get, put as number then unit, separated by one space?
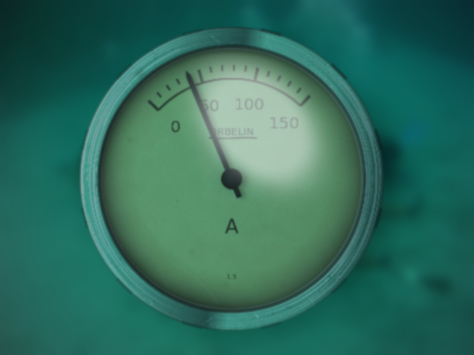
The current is 40 A
